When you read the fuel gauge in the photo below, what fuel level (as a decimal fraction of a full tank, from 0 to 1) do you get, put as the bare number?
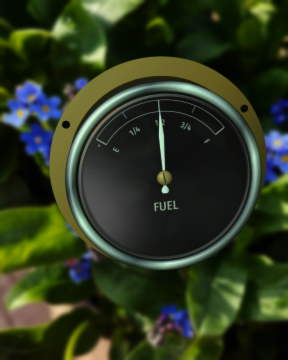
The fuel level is 0.5
